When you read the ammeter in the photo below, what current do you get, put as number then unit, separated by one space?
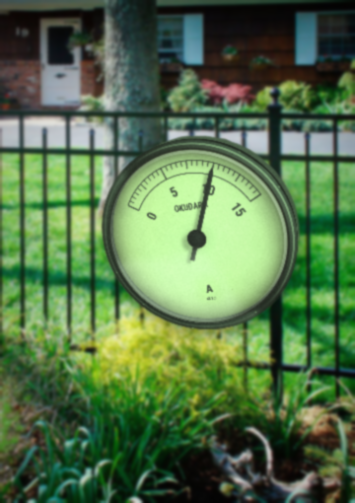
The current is 10 A
